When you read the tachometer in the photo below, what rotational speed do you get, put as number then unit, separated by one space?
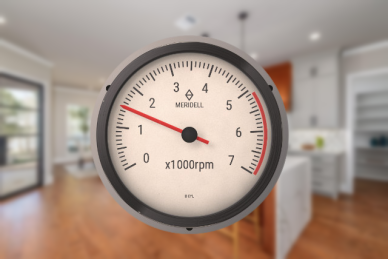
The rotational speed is 1500 rpm
